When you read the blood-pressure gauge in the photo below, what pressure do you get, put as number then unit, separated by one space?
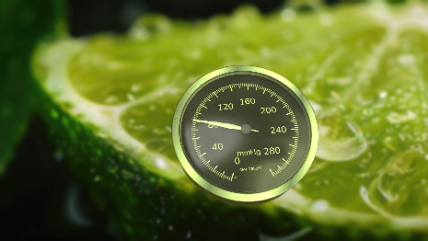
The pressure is 80 mmHg
